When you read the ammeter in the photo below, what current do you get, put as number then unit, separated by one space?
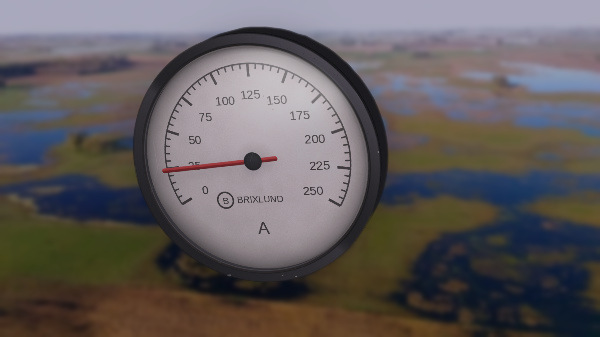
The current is 25 A
